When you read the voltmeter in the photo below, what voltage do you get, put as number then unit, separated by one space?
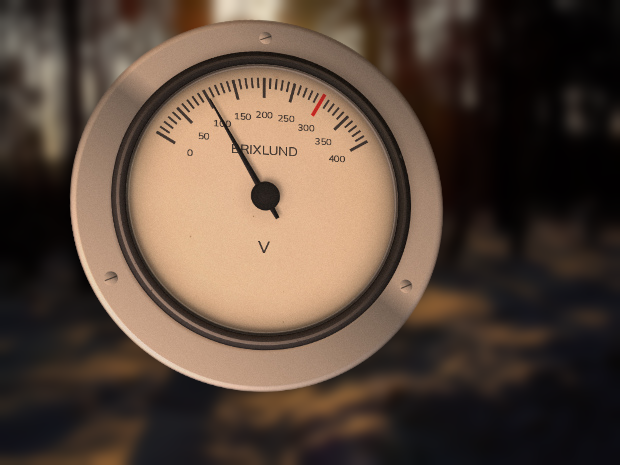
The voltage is 100 V
